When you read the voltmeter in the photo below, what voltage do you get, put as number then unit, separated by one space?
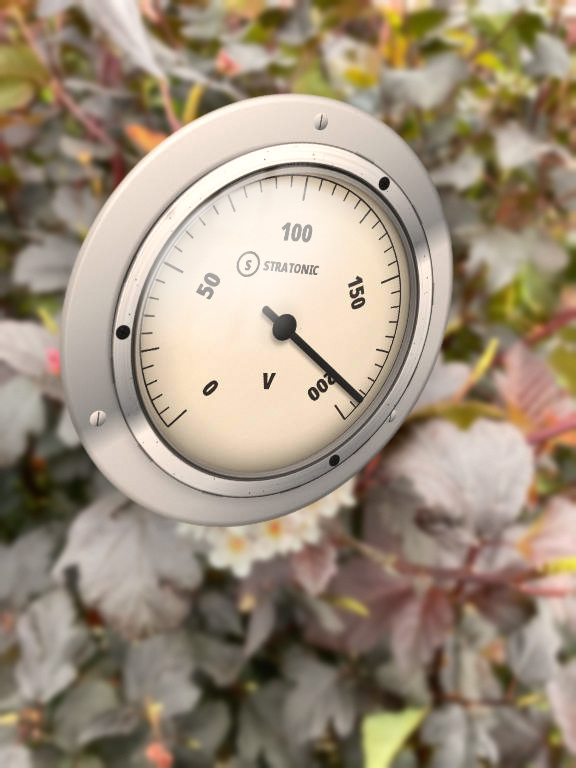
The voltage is 192.5 V
